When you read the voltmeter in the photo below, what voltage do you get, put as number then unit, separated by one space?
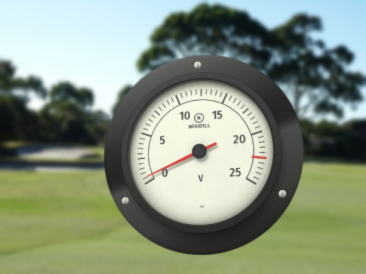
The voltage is 0.5 V
